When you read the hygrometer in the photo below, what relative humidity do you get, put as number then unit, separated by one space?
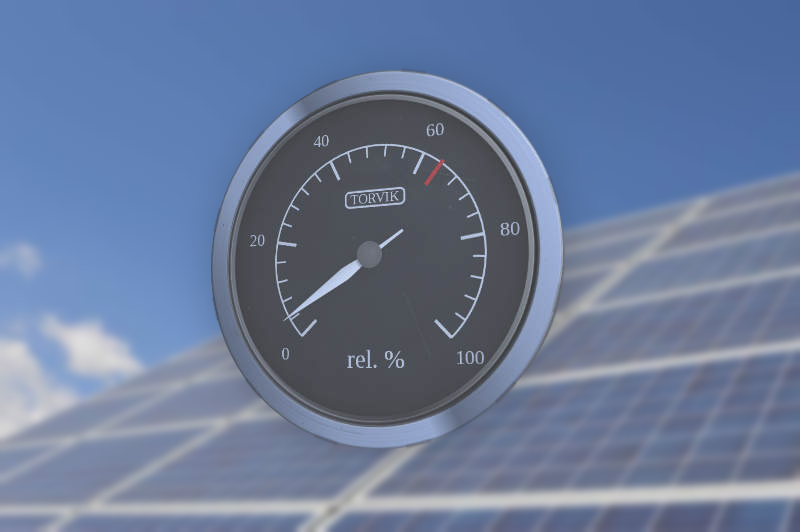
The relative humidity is 4 %
